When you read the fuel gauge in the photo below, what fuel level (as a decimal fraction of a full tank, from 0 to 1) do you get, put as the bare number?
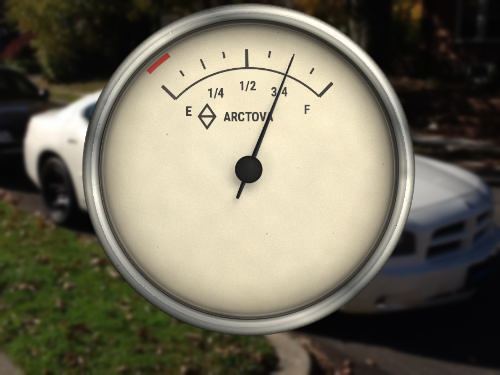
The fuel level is 0.75
